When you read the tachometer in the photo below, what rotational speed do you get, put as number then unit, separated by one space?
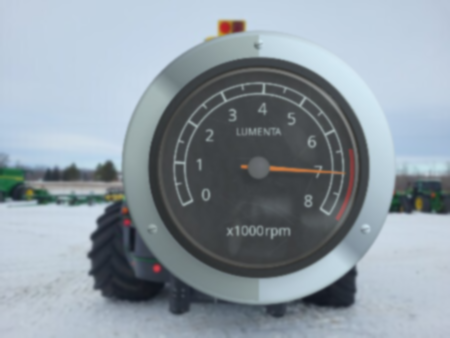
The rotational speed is 7000 rpm
